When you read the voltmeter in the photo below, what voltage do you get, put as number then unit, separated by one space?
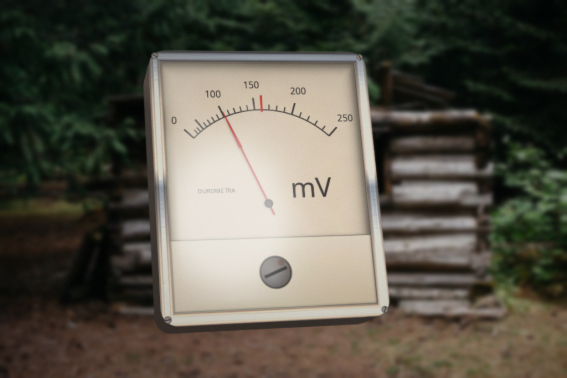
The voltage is 100 mV
